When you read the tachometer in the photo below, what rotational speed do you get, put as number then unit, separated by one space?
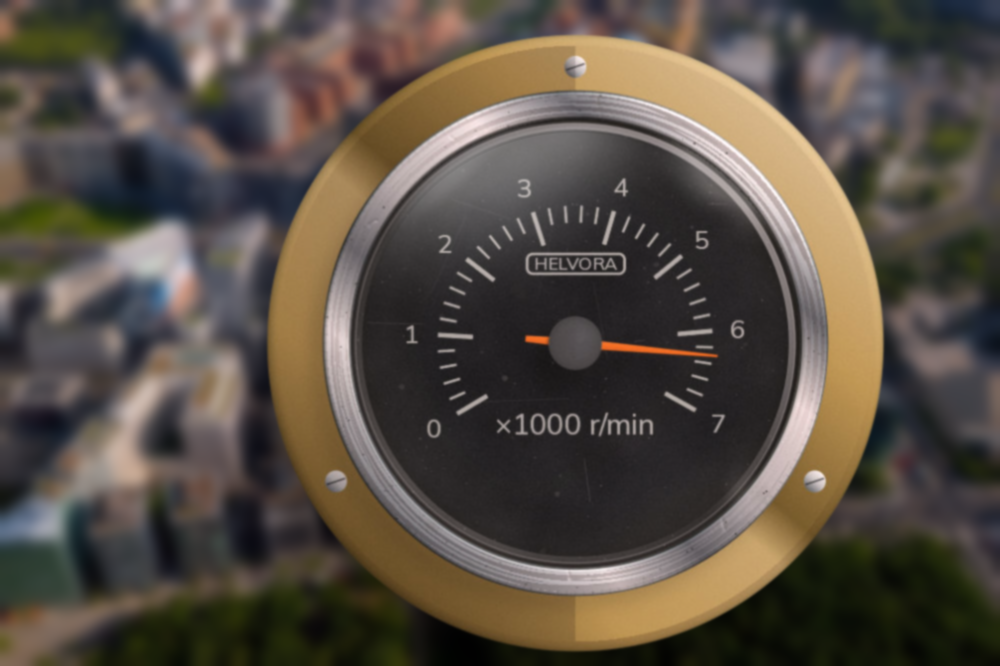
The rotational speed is 6300 rpm
